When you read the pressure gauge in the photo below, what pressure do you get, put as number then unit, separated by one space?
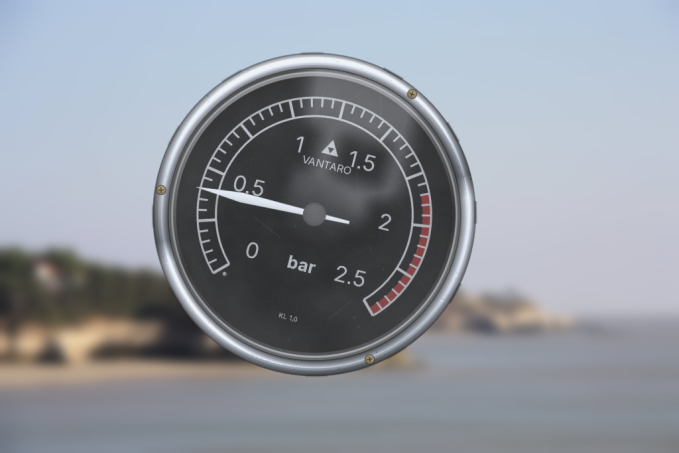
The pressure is 0.4 bar
